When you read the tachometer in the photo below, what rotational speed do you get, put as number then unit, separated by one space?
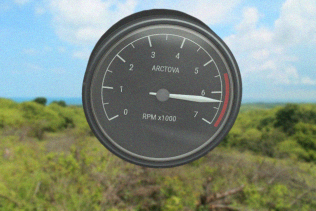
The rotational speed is 6250 rpm
